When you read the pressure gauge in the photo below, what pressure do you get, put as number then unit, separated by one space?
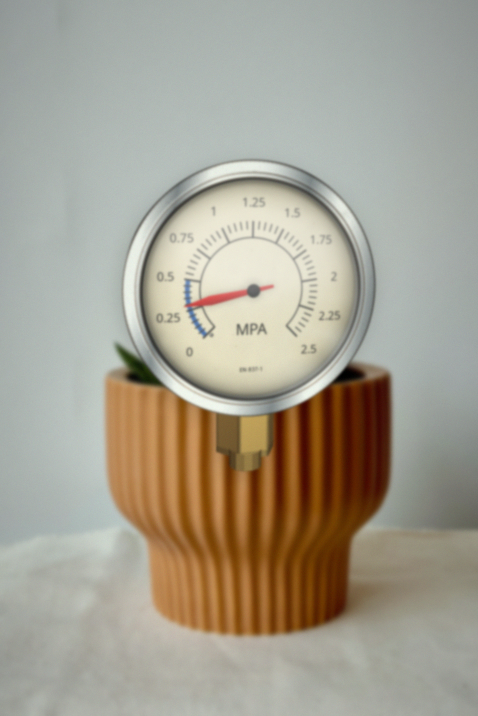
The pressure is 0.3 MPa
